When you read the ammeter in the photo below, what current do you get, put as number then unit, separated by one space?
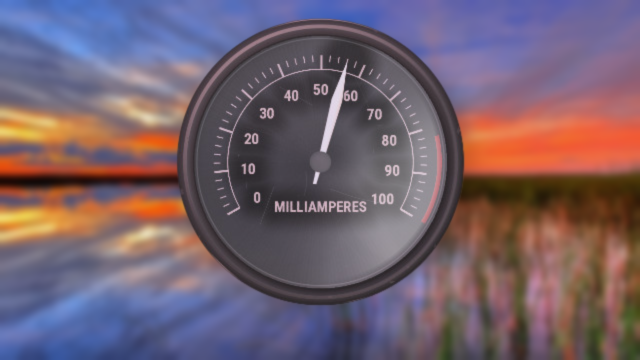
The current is 56 mA
